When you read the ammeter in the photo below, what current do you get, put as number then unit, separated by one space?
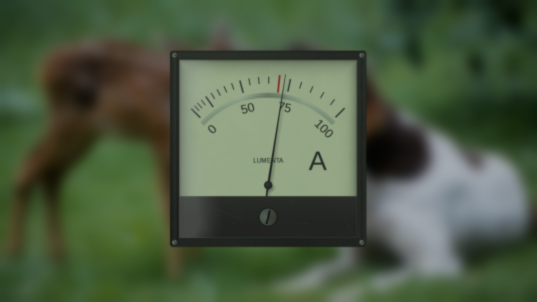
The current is 72.5 A
